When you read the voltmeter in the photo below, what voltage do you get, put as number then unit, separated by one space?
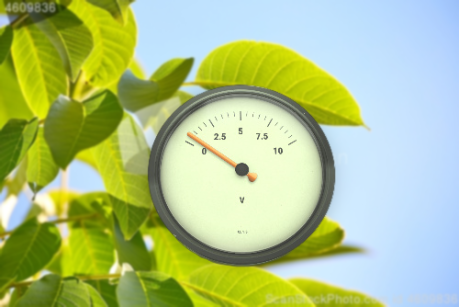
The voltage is 0.5 V
